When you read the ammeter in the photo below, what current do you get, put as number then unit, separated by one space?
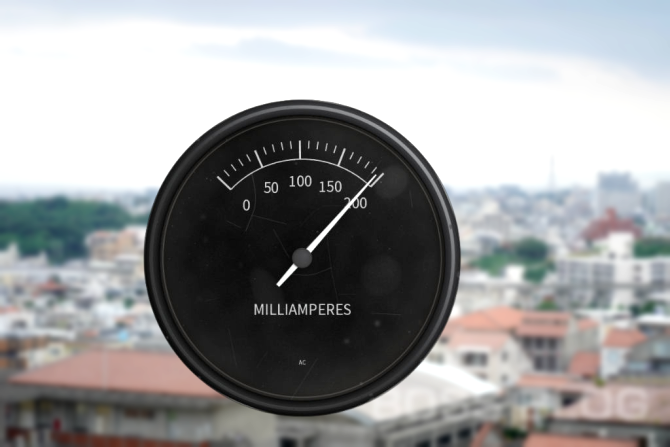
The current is 195 mA
